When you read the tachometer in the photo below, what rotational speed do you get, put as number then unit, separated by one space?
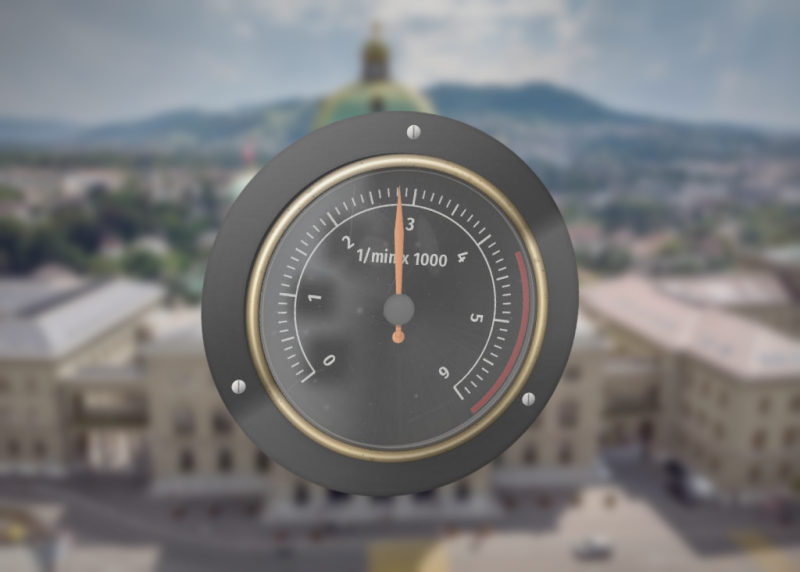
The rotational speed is 2800 rpm
